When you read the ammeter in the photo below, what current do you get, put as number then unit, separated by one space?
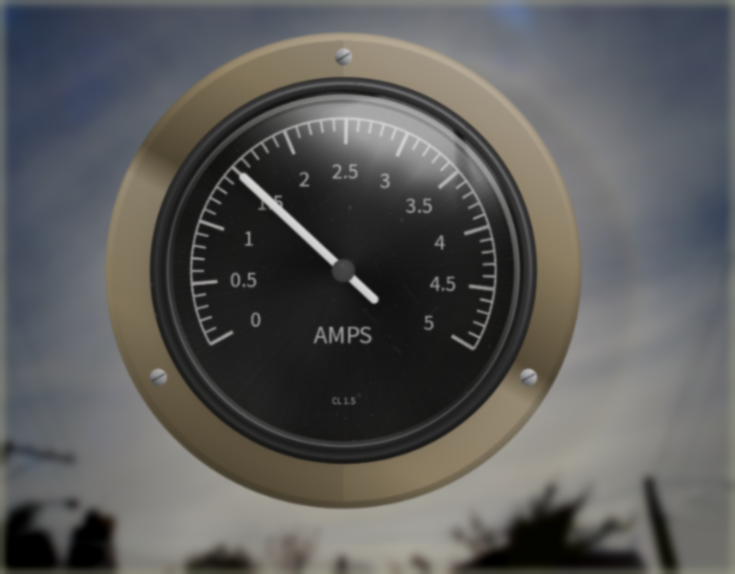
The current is 1.5 A
